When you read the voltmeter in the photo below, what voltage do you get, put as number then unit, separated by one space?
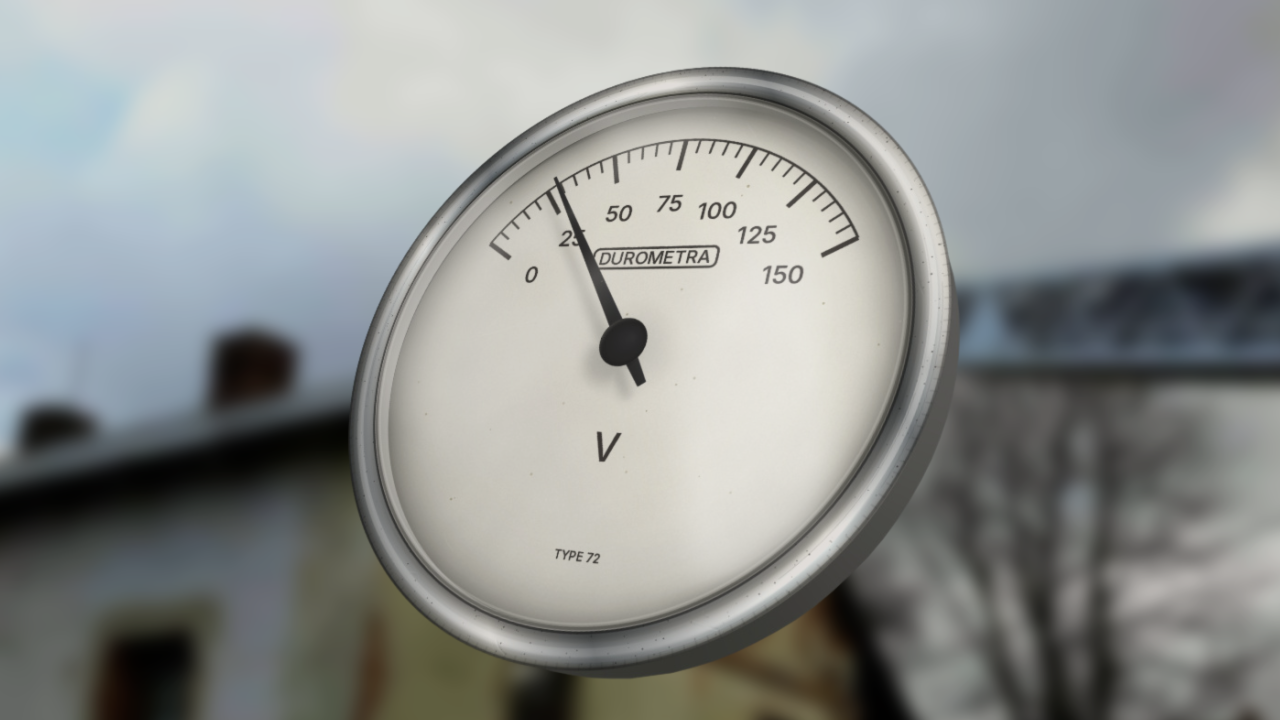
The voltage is 30 V
